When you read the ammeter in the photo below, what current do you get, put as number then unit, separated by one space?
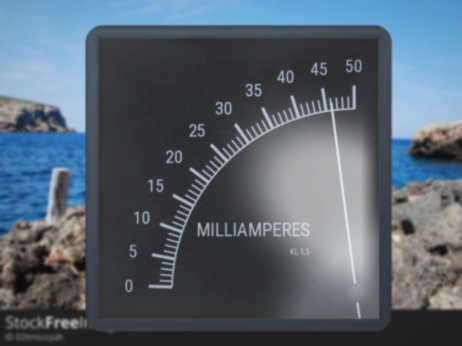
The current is 46 mA
